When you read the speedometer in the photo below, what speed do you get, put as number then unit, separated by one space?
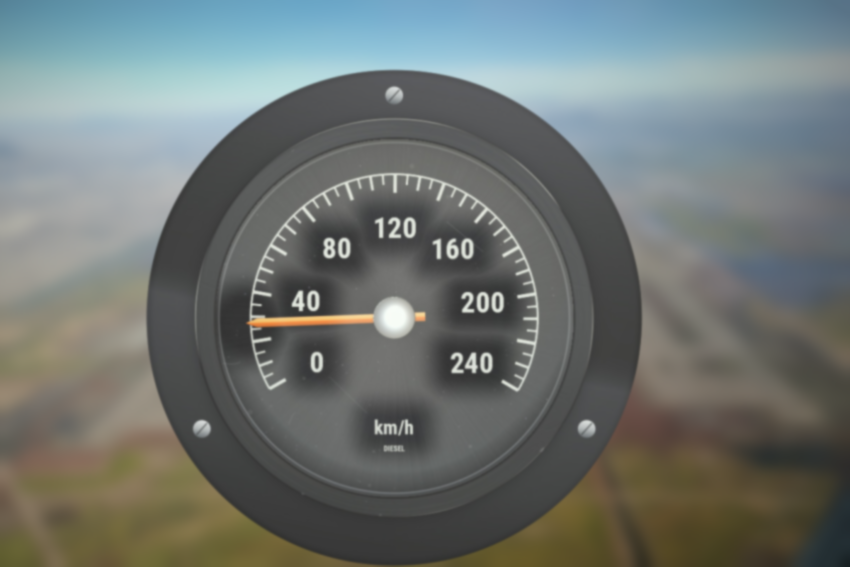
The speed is 27.5 km/h
